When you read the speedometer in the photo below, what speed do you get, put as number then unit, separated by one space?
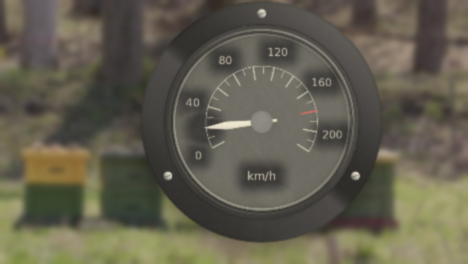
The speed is 20 km/h
